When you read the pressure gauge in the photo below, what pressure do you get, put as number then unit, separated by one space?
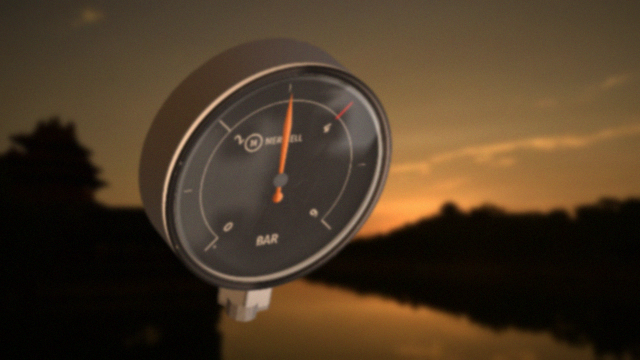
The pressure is 3 bar
